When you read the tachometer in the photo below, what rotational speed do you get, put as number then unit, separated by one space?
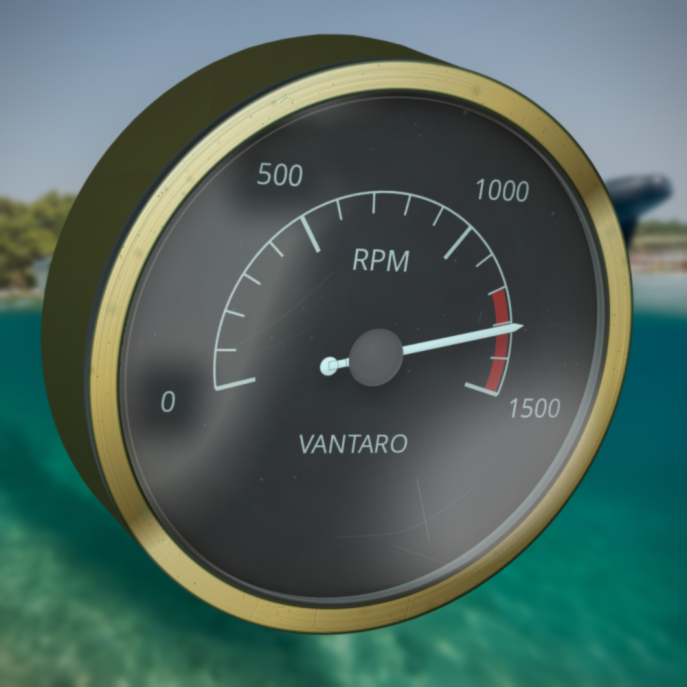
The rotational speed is 1300 rpm
